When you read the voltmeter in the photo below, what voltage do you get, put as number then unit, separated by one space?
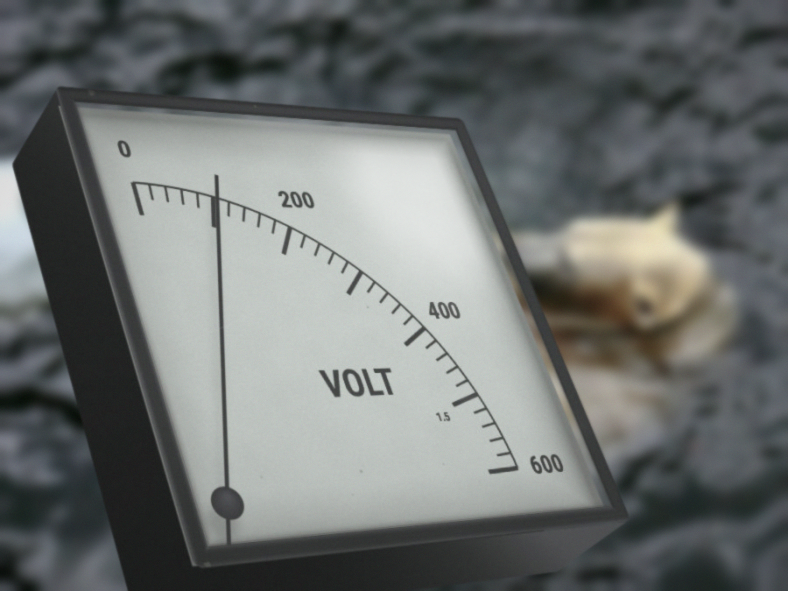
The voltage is 100 V
